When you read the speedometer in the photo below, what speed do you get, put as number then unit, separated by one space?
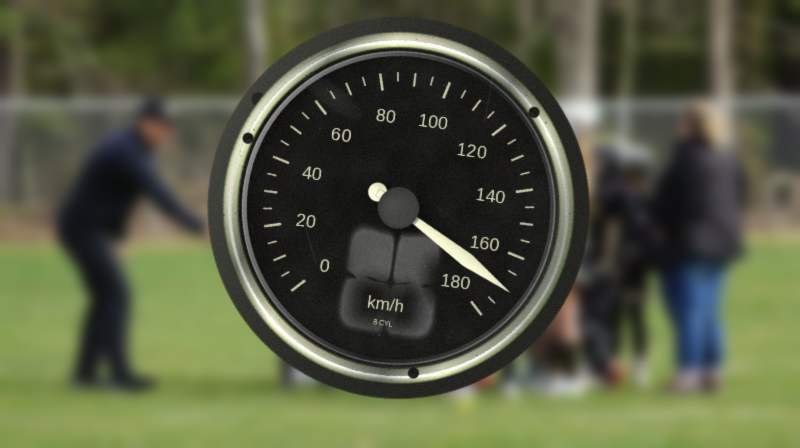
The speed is 170 km/h
